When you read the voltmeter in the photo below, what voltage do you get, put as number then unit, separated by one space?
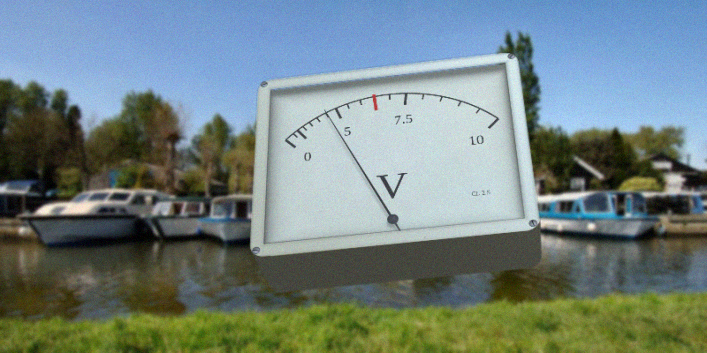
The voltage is 4.5 V
